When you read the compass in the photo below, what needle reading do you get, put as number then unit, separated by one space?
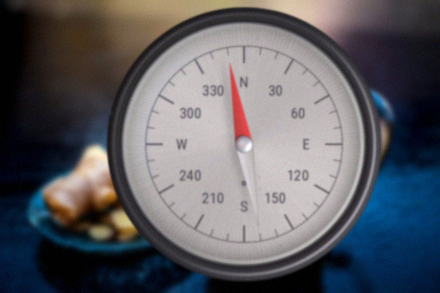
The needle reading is 350 °
